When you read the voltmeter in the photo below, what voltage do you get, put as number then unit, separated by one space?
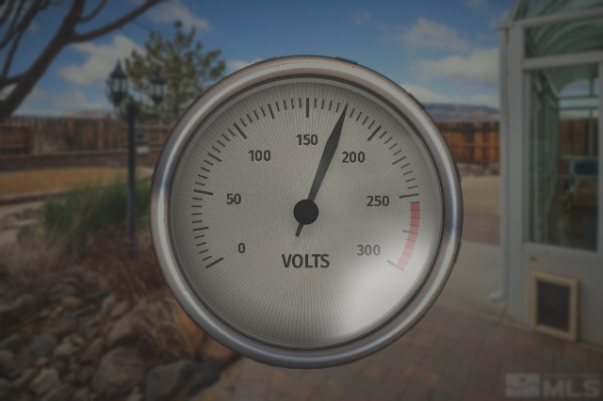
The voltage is 175 V
